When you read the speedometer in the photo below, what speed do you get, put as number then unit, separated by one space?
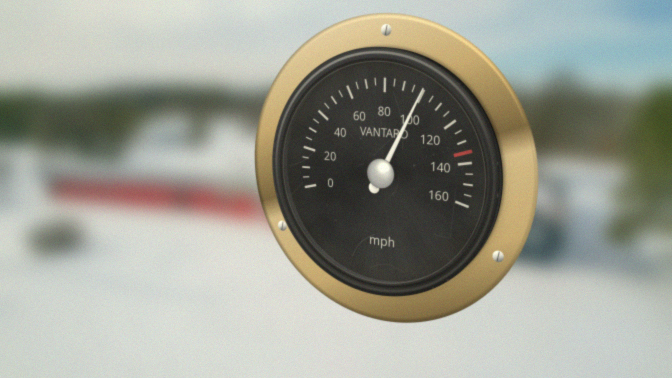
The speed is 100 mph
